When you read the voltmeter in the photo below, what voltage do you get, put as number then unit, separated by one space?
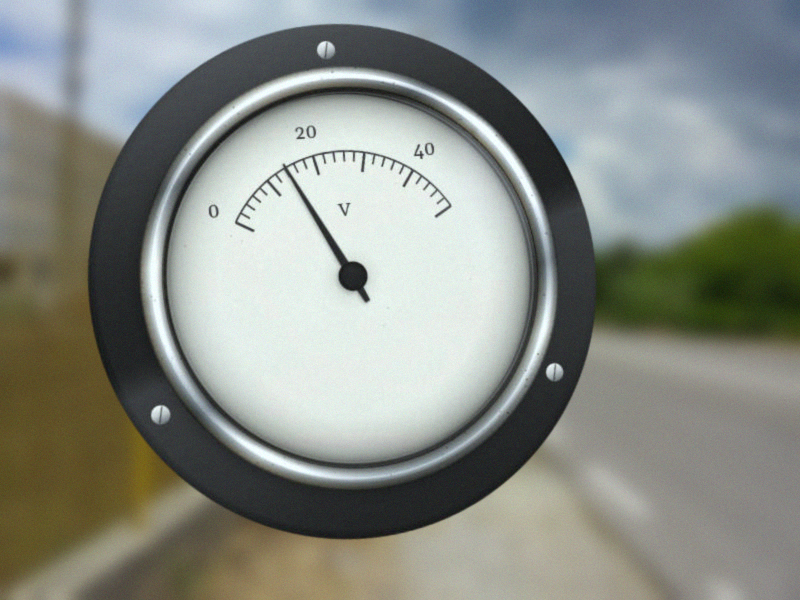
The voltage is 14 V
